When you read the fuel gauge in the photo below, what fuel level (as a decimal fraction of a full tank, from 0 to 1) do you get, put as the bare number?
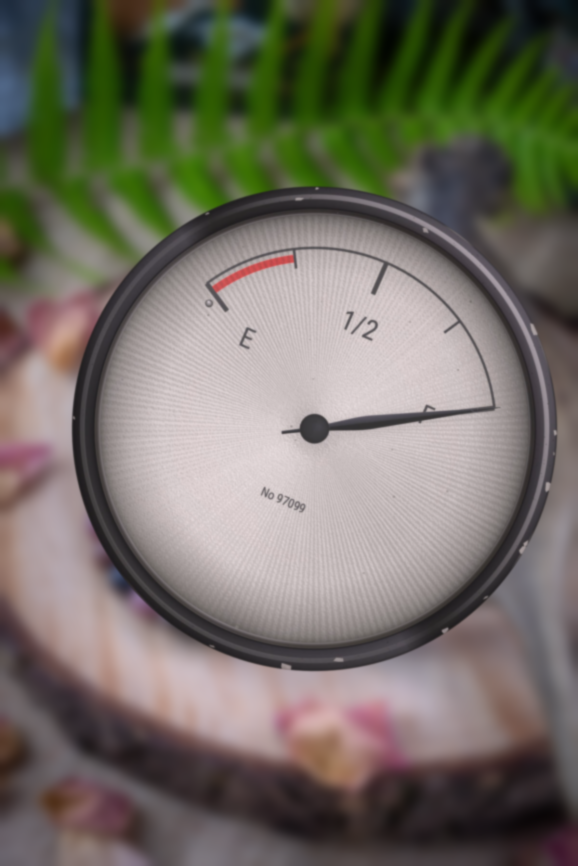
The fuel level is 1
